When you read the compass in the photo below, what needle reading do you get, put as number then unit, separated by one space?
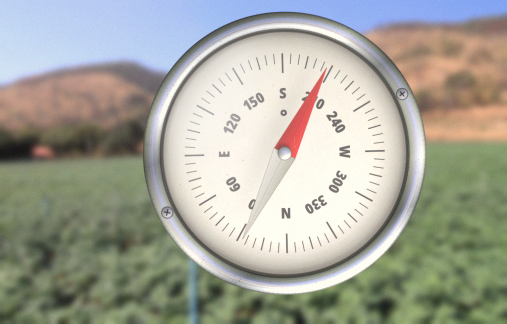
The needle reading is 207.5 °
